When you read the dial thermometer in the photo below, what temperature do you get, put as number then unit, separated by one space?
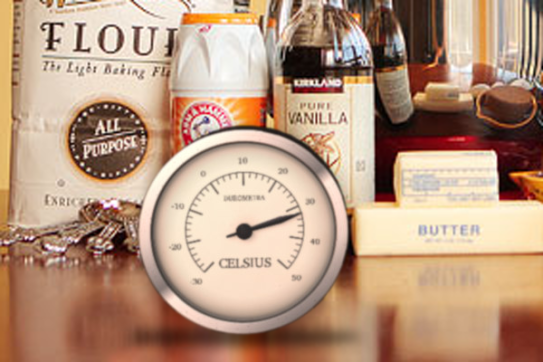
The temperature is 32 °C
